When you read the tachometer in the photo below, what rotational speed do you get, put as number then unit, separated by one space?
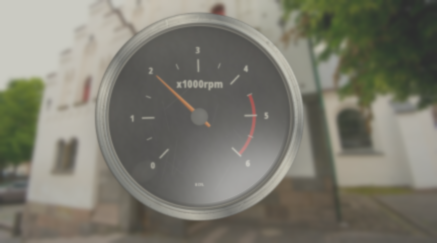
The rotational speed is 2000 rpm
